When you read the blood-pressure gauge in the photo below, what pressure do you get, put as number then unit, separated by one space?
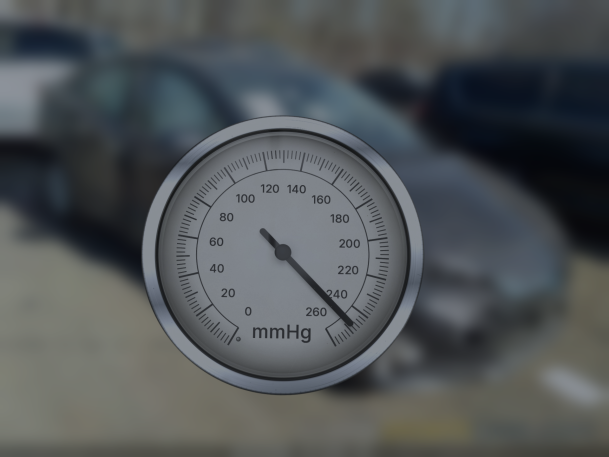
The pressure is 248 mmHg
